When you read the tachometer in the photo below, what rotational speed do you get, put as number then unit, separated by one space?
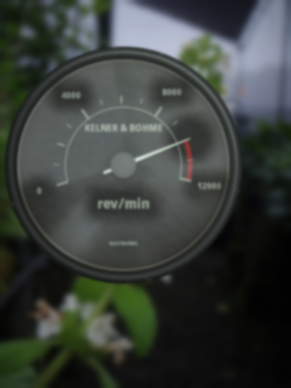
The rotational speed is 10000 rpm
